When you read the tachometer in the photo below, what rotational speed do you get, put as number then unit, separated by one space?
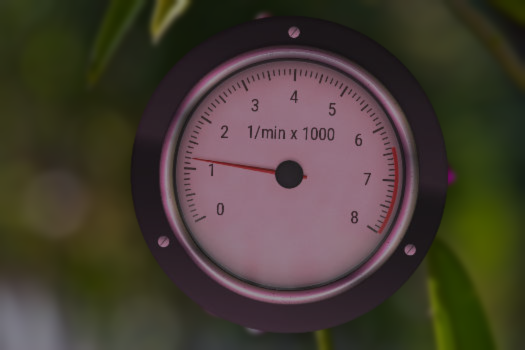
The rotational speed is 1200 rpm
